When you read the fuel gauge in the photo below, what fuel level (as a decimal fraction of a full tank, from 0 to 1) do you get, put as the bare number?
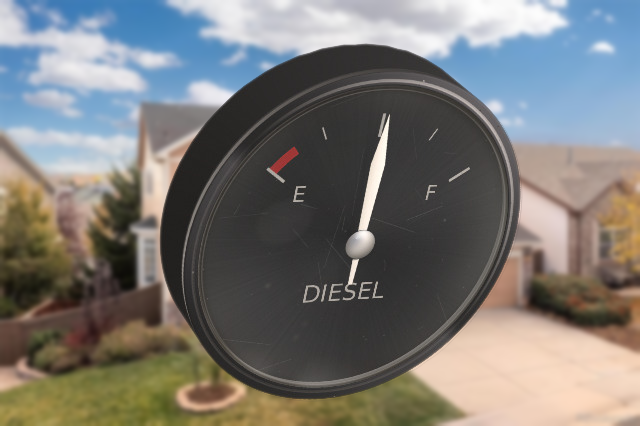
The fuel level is 0.5
